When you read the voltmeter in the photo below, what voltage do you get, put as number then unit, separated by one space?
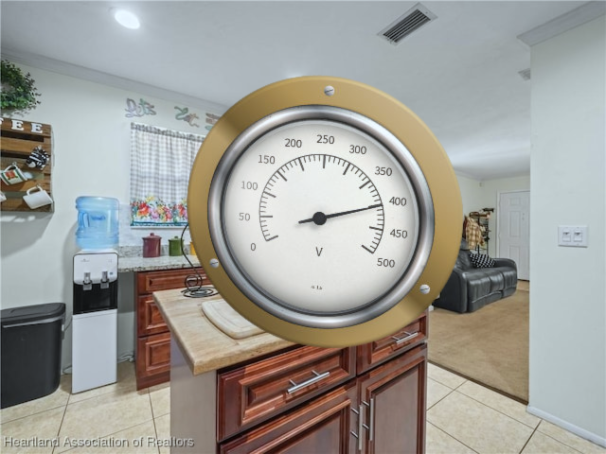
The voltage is 400 V
